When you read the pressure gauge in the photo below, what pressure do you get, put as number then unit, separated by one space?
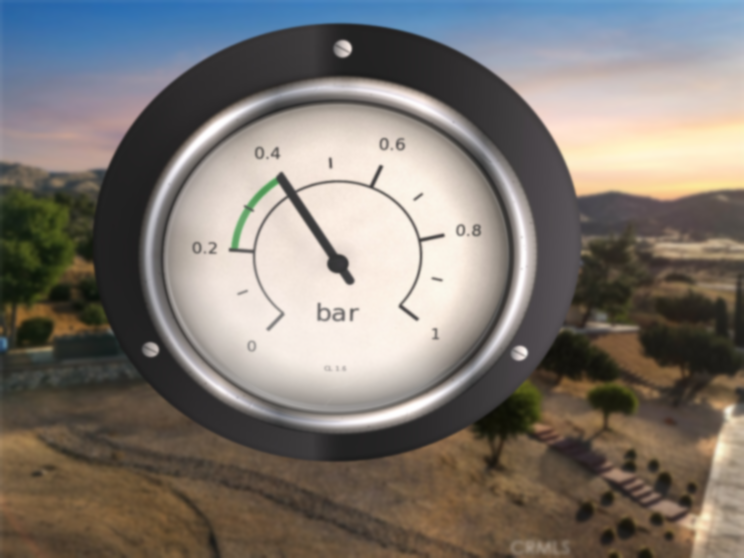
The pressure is 0.4 bar
